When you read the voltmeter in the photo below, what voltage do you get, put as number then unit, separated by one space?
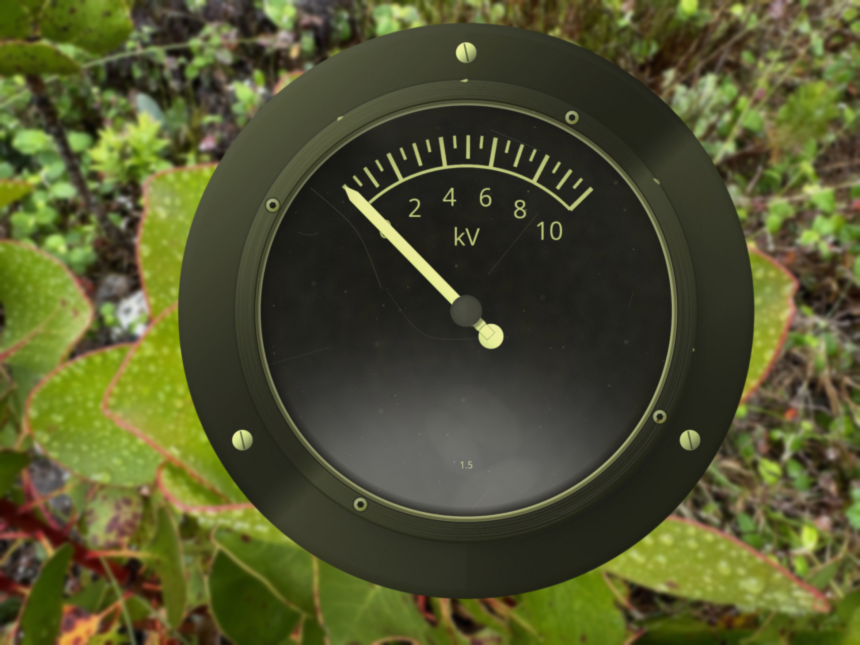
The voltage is 0 kV
